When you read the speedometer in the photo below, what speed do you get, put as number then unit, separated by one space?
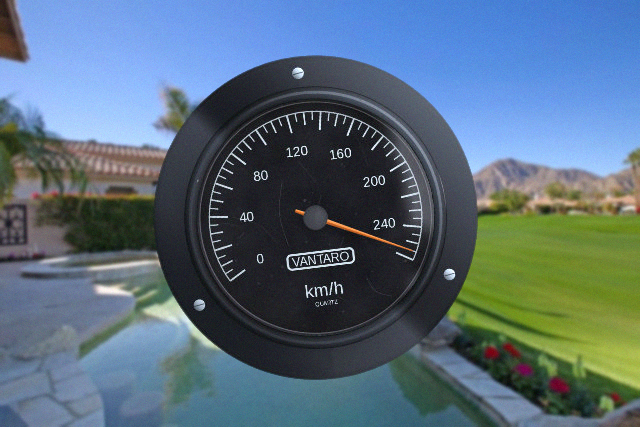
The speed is 255 km/h
